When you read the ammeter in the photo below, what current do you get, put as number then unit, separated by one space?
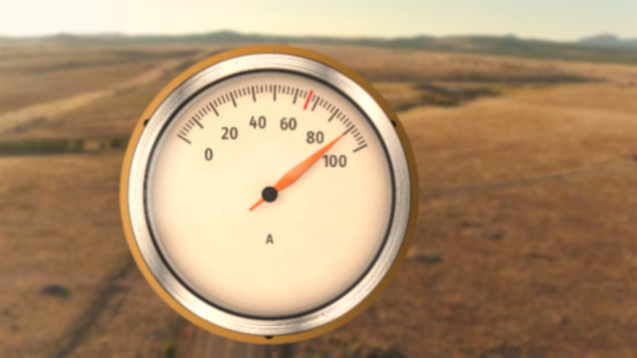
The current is 90 A
